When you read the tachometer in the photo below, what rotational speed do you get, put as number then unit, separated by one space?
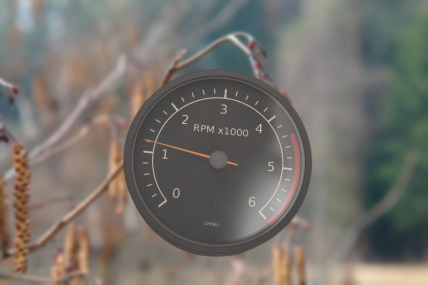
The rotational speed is 1200 rpm
